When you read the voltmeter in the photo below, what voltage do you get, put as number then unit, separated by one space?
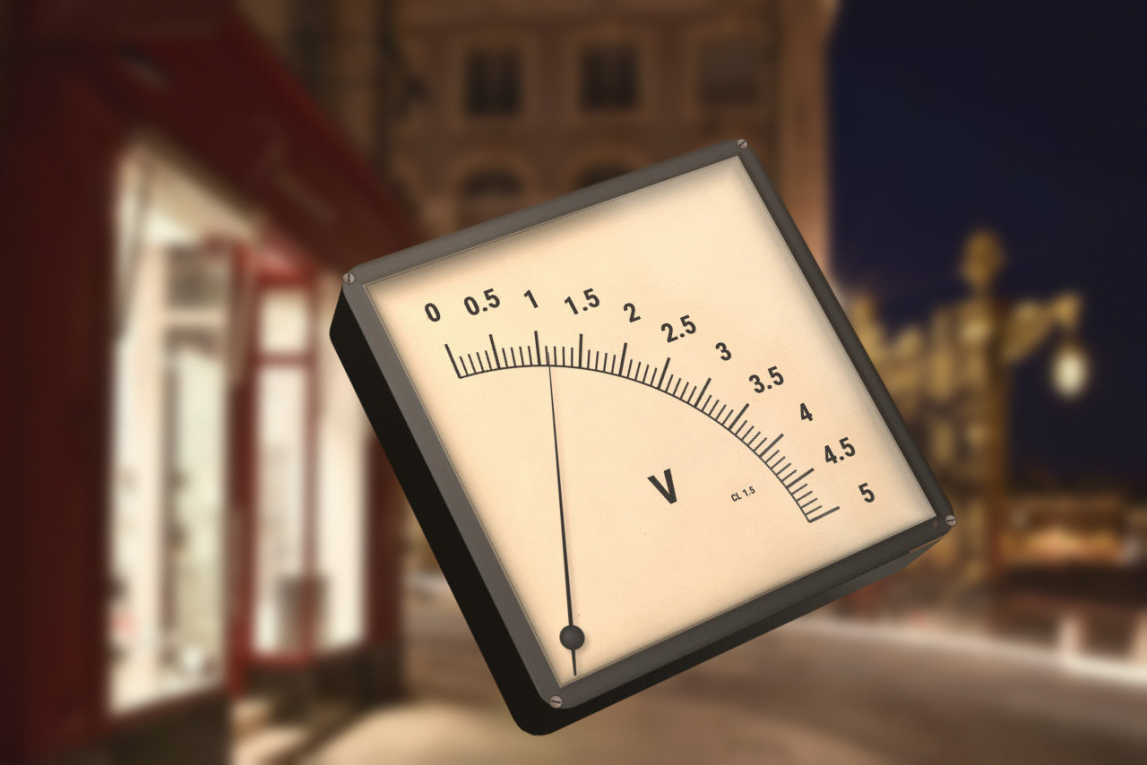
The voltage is 1.1 V
